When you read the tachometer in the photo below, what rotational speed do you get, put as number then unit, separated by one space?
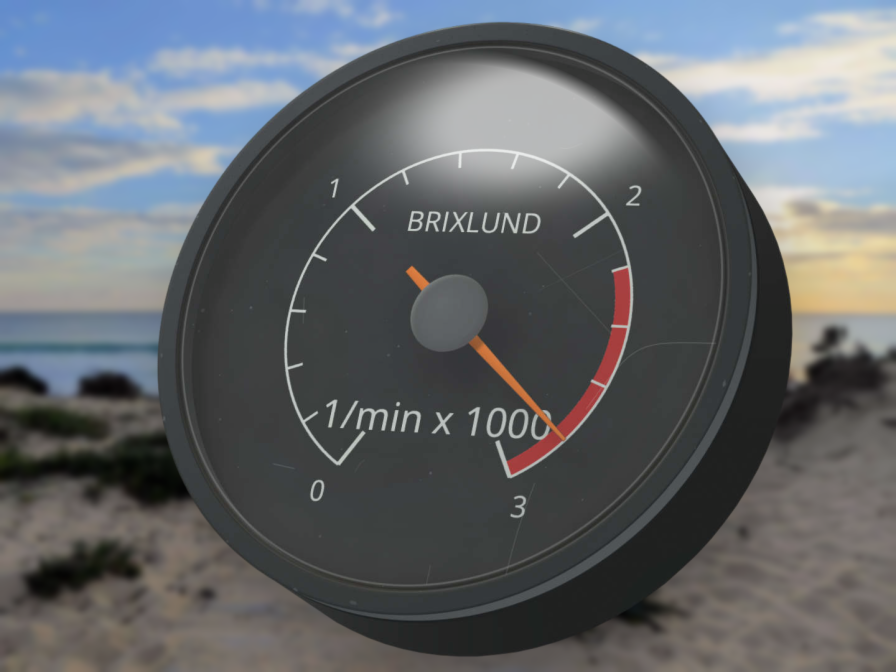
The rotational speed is 2800 rpm
